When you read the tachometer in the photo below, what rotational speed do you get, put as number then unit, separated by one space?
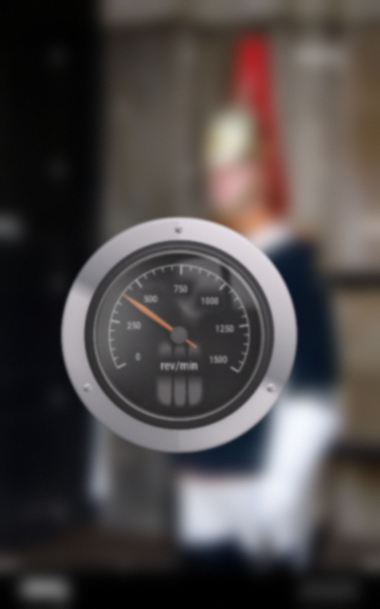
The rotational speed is 400 rpm
